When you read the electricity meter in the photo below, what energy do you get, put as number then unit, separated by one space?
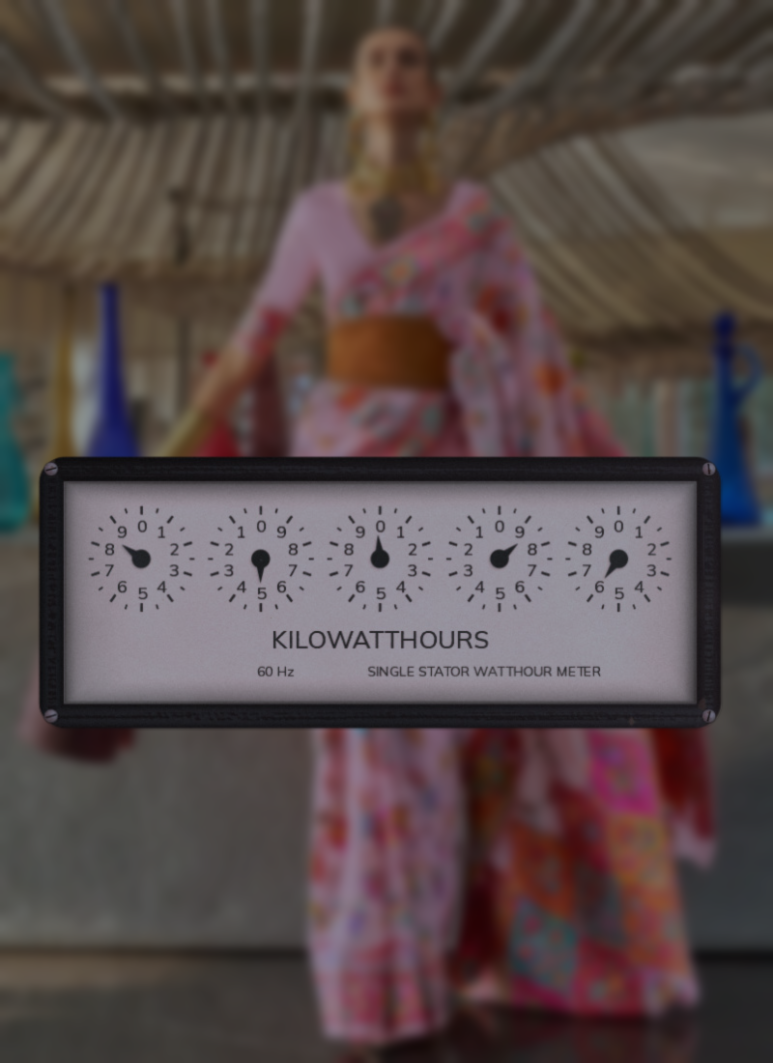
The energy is 84986 kWh
